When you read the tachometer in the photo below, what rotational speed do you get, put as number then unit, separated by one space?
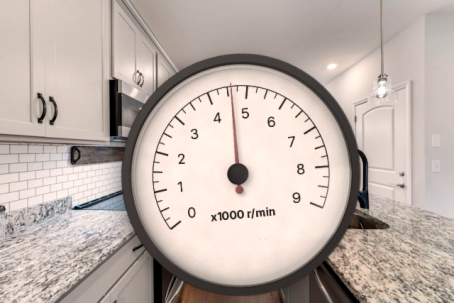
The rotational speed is 4625 rpm
